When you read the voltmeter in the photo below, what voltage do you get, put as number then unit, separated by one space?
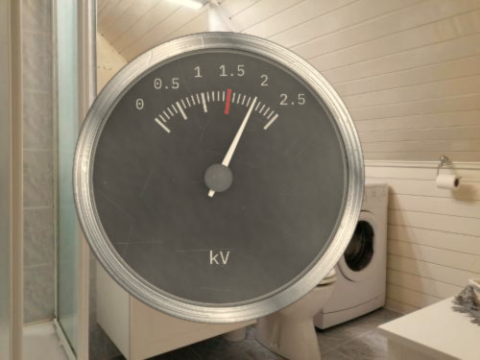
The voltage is 2 kV
